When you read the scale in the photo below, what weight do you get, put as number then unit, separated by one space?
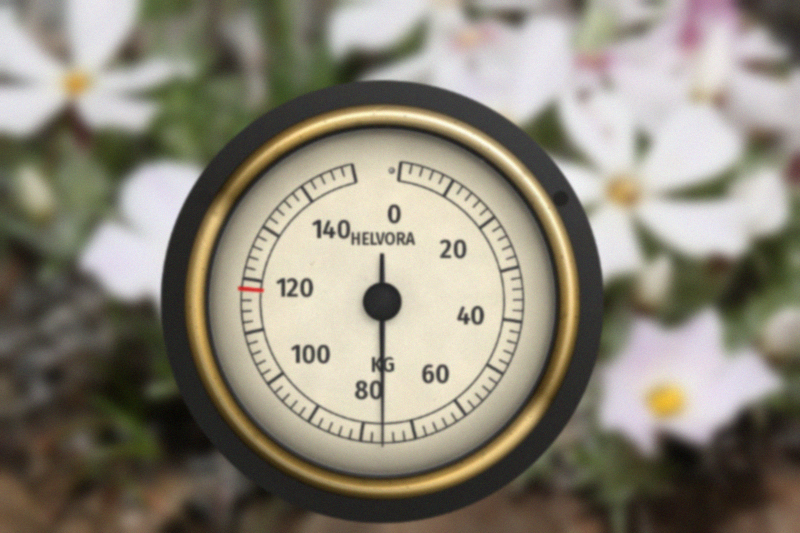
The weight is 76 kg
